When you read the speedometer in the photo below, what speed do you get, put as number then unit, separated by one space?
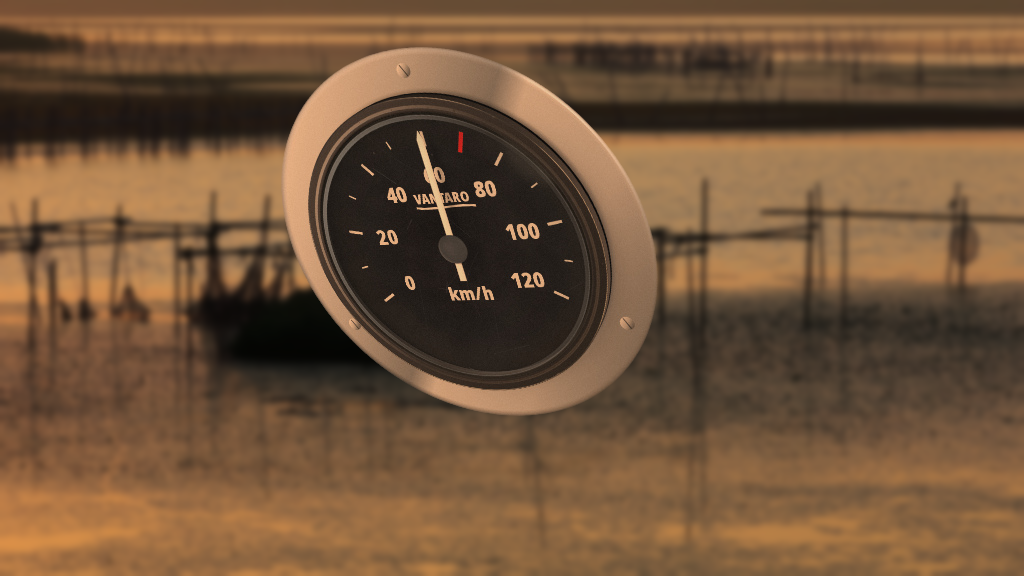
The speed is 60 km/h
